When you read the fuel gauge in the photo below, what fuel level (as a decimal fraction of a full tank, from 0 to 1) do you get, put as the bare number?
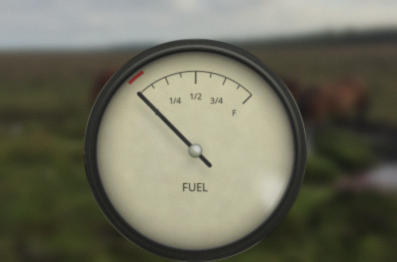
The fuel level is 0
